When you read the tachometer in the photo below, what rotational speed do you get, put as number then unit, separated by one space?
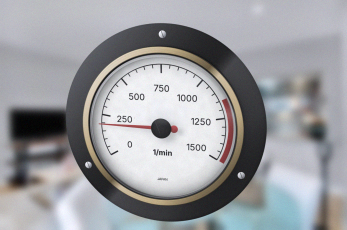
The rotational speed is 200 rpm
